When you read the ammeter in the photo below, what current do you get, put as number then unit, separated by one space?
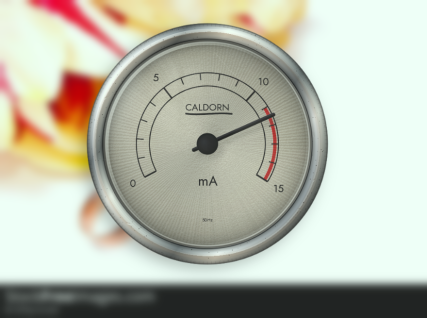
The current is 11.5 mA
